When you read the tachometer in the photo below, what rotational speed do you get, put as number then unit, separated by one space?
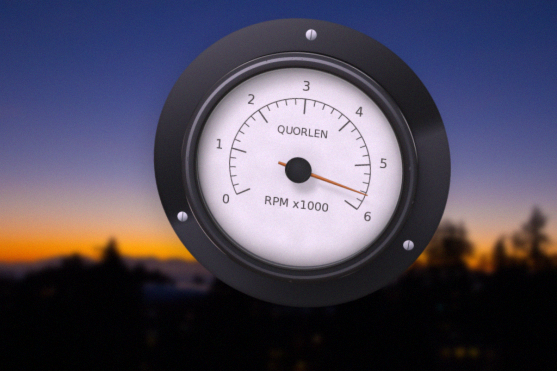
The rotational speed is 5600 rpm
